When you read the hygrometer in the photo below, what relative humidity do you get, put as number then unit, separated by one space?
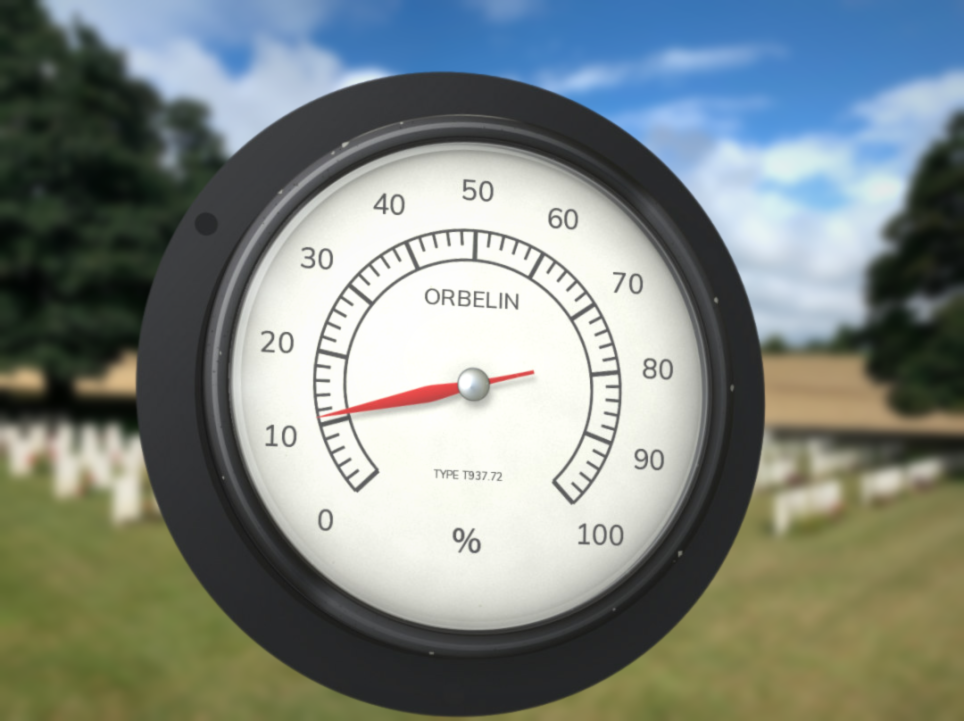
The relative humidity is 11 %
